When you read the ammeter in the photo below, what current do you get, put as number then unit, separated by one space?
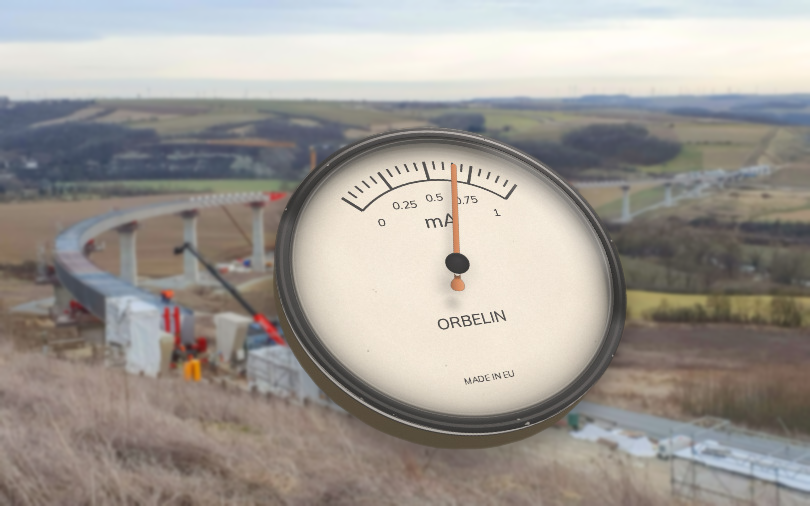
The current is 0.65 mA
